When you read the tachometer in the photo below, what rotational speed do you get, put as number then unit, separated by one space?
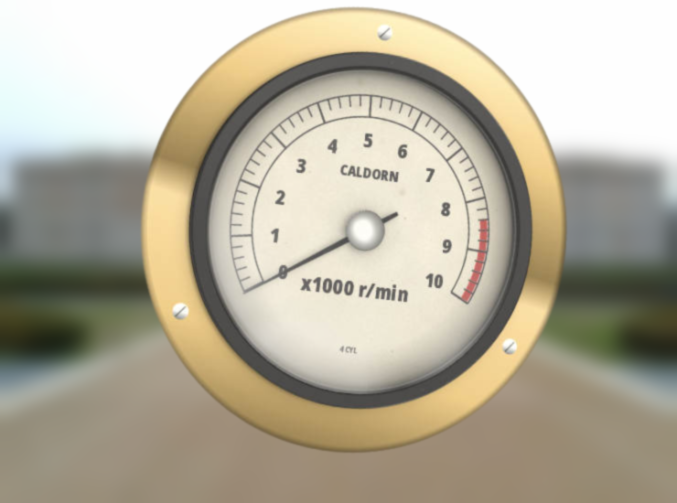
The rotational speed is 0 rpm
